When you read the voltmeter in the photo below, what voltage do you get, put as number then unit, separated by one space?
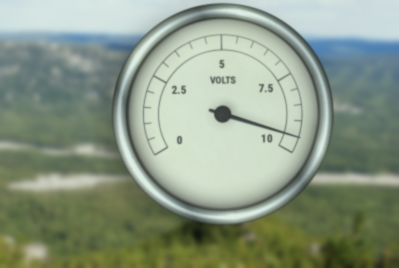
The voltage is 9.5 V
